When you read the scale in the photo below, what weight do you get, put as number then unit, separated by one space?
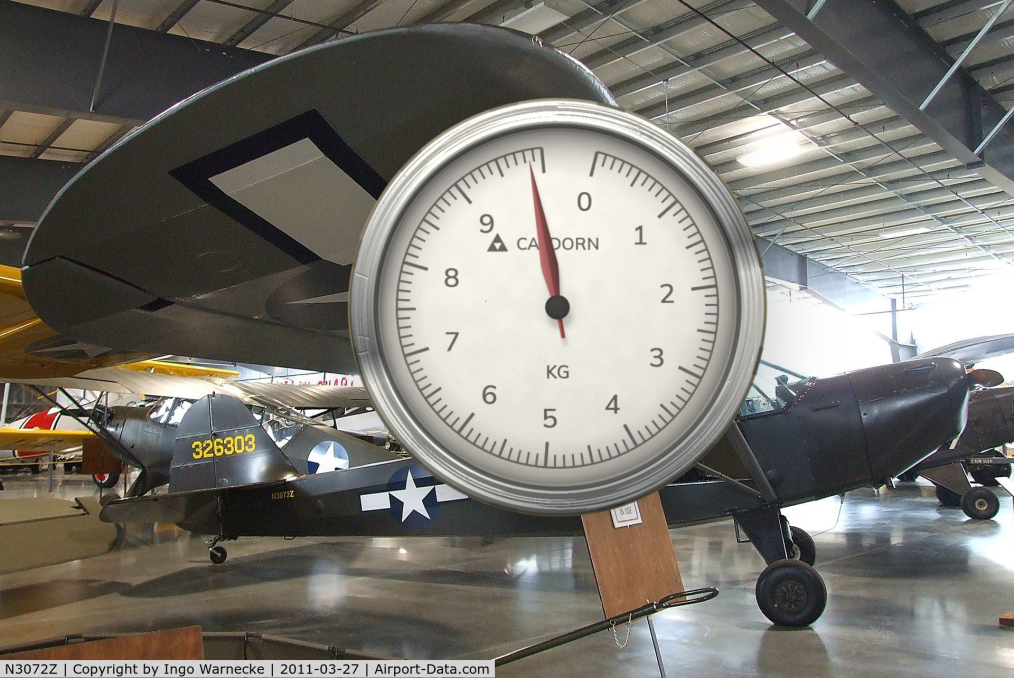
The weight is 9.85 kg
